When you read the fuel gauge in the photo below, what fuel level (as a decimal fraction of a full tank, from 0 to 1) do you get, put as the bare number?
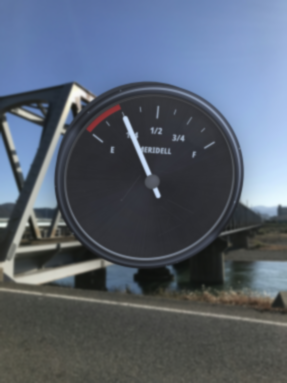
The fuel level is 0.25
